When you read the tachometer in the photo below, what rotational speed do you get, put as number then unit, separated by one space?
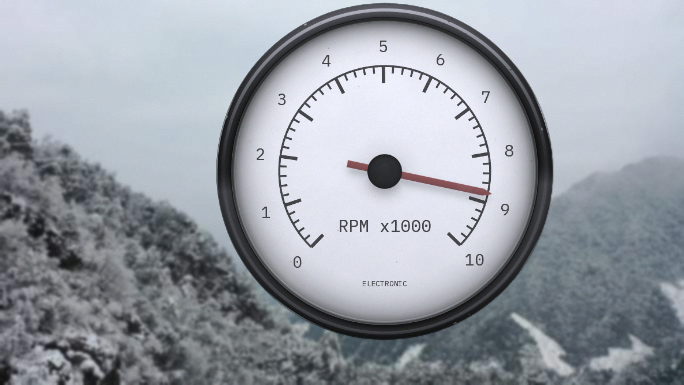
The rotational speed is 8800 rpm
